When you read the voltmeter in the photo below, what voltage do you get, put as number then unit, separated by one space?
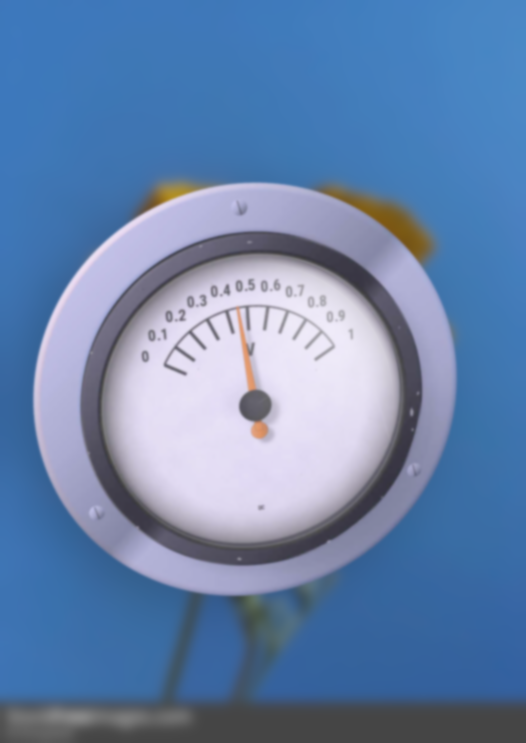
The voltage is 0.45 V
